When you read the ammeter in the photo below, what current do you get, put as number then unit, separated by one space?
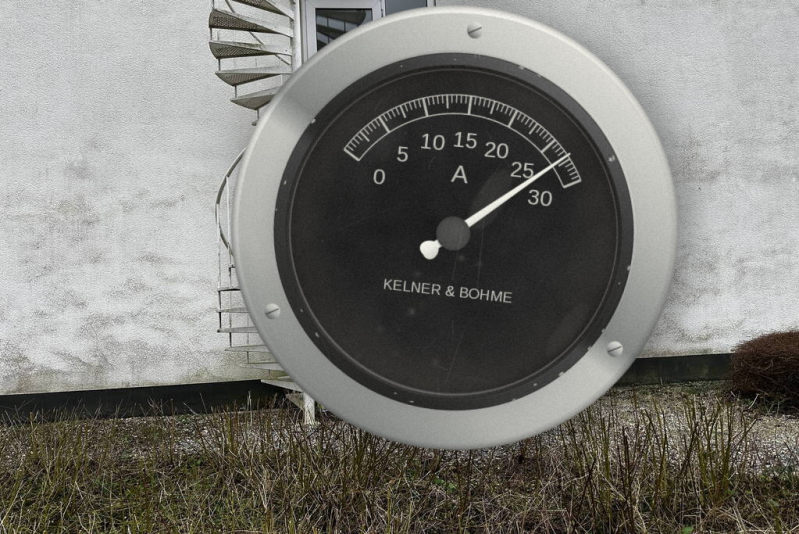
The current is 27 A
